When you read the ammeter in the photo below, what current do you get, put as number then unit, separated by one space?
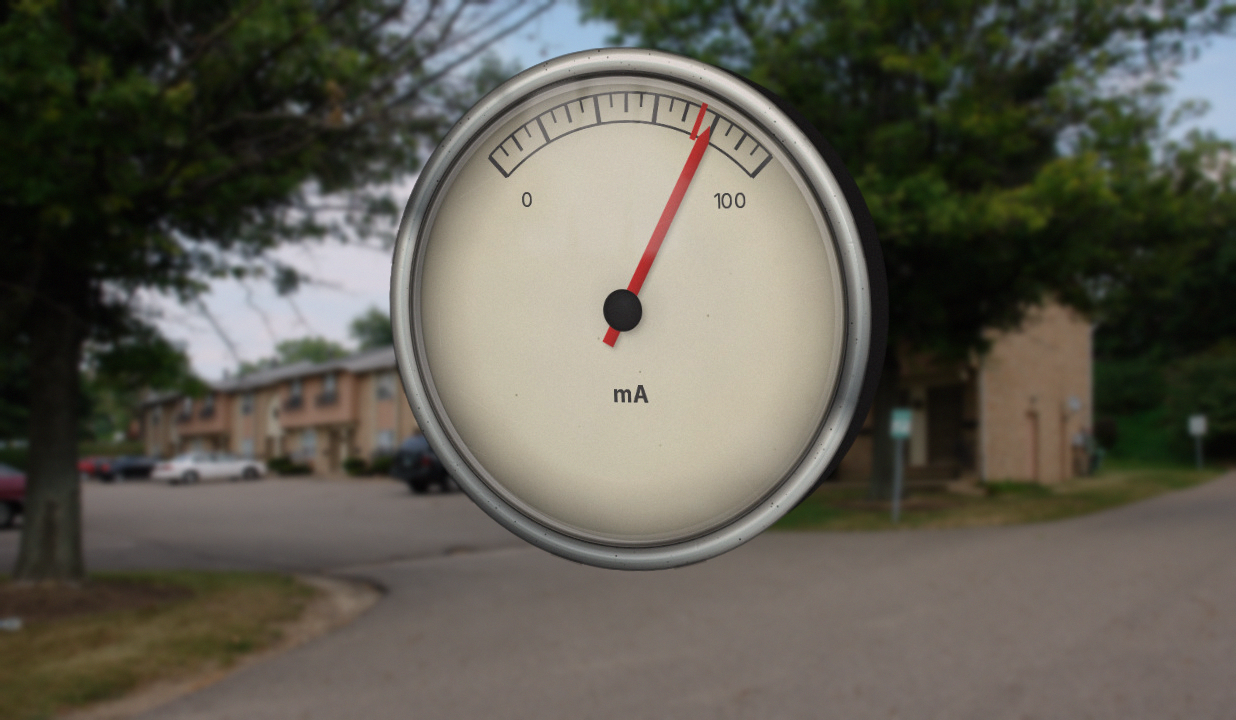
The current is 80 mA
